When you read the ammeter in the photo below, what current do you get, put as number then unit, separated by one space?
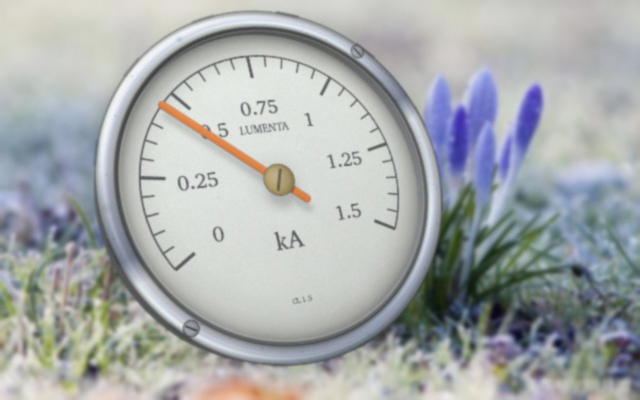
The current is 0.45 kA
